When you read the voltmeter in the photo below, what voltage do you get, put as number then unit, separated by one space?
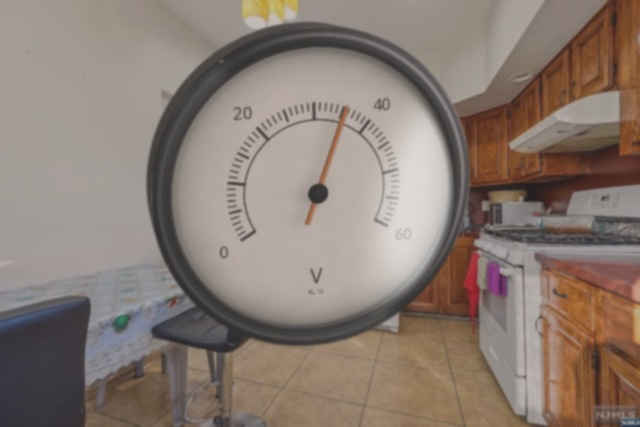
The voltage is 35 V
